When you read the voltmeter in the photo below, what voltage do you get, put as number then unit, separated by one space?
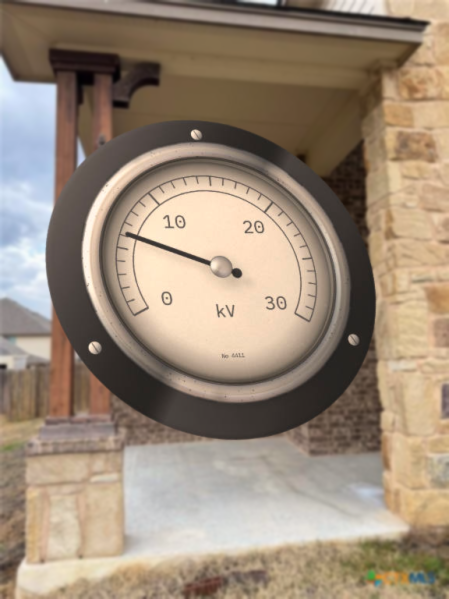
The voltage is 6 kV
